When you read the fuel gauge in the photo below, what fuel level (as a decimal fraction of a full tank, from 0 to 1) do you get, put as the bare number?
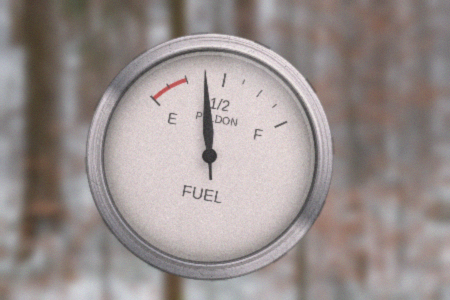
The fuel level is 0.375
